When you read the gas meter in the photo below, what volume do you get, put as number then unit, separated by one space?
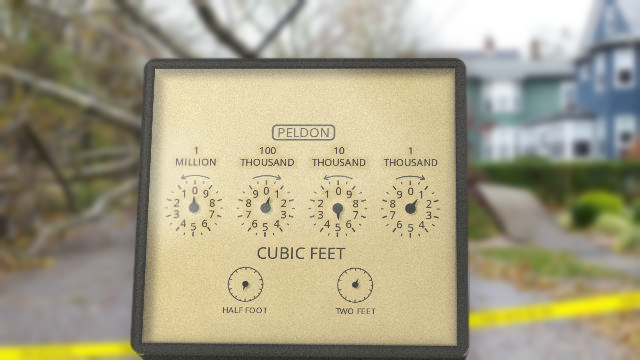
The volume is 5100 ft³
